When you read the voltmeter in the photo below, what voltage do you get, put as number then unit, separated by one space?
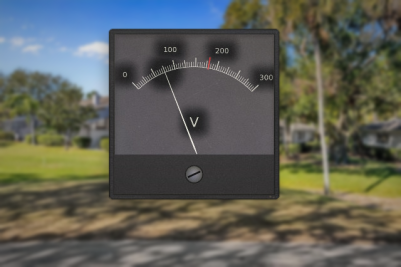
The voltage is 75 V
